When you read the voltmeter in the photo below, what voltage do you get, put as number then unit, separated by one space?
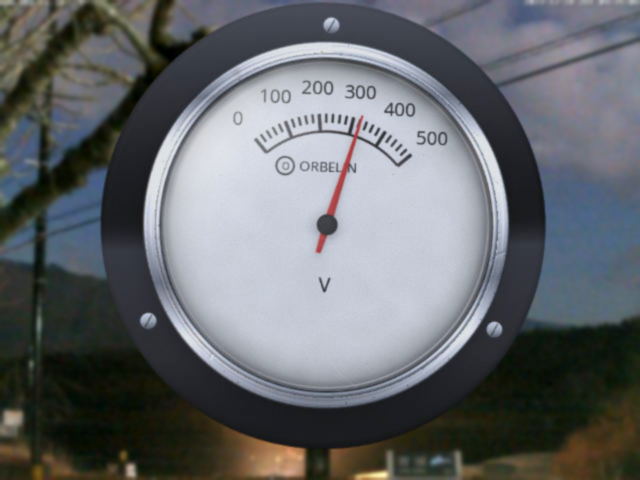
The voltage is 320 V
